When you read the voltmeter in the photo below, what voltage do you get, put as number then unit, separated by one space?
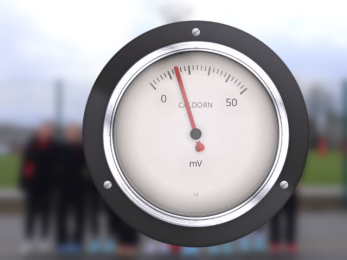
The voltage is 14 mV
